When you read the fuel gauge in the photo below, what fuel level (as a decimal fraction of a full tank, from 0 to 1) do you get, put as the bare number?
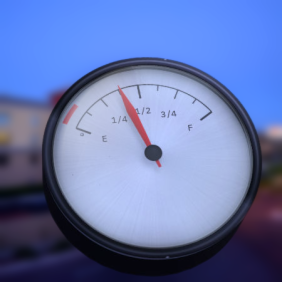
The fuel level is 0.375
